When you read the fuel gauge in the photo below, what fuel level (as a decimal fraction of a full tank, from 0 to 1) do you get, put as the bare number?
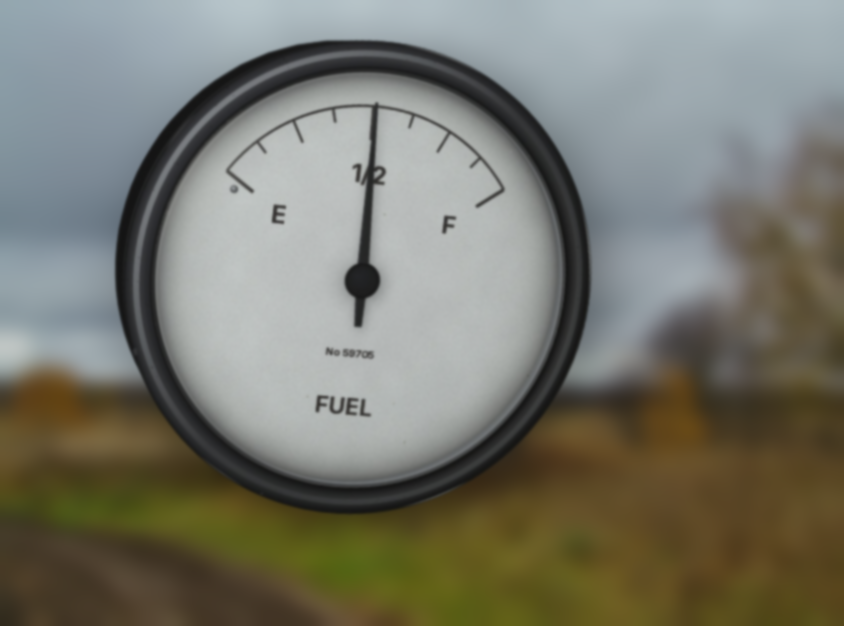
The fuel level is 0.5
